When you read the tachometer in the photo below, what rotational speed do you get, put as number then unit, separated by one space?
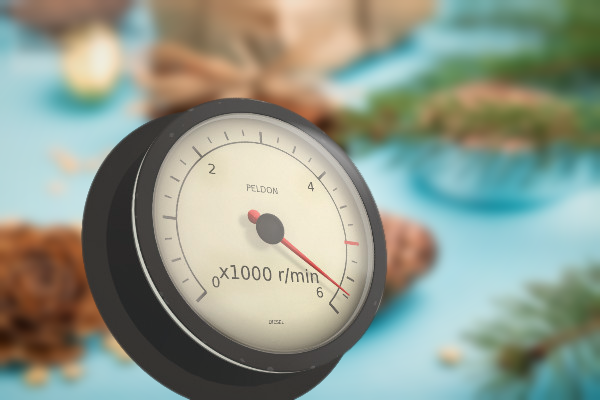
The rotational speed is 5750 rpm
